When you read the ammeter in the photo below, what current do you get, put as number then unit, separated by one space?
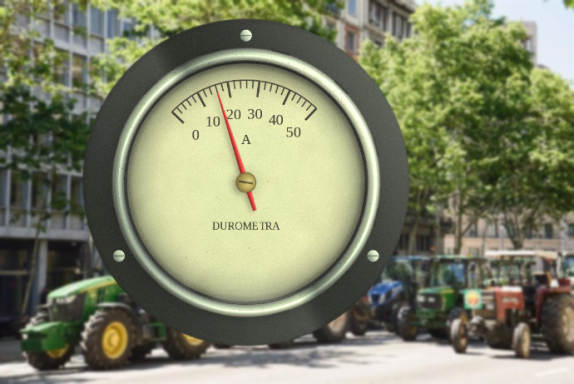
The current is 16 A
